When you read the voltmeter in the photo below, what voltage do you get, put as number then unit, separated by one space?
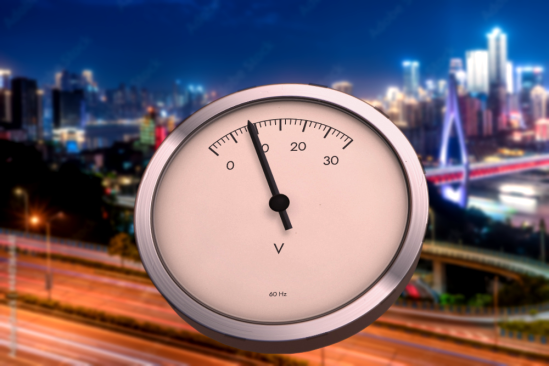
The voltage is 9 V
